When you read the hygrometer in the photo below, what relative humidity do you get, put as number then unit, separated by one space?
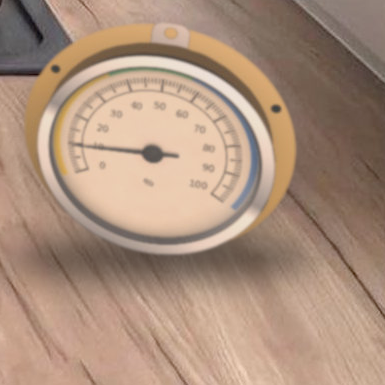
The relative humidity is 10 %
